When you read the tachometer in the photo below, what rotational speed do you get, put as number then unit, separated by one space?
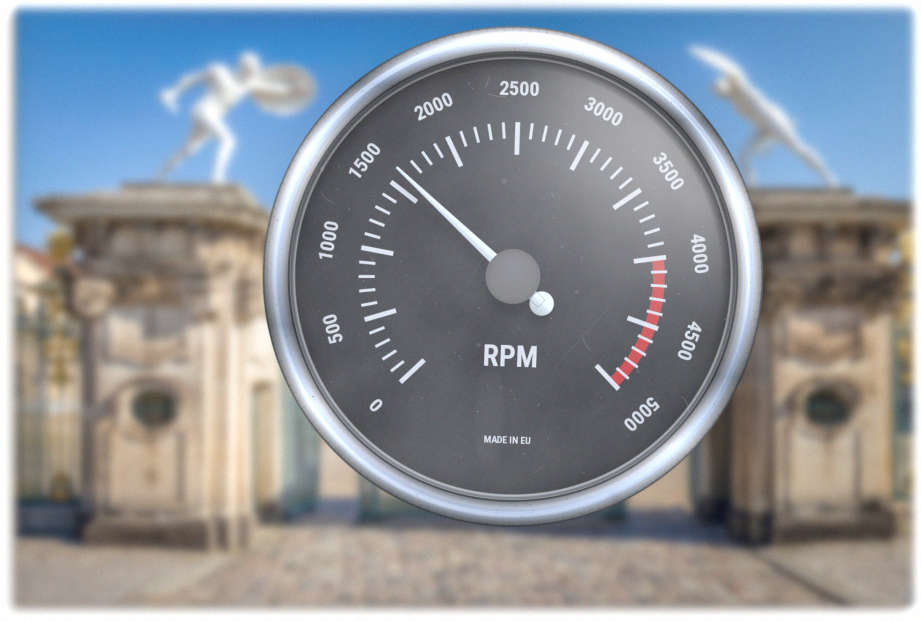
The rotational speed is 1600 rpm
